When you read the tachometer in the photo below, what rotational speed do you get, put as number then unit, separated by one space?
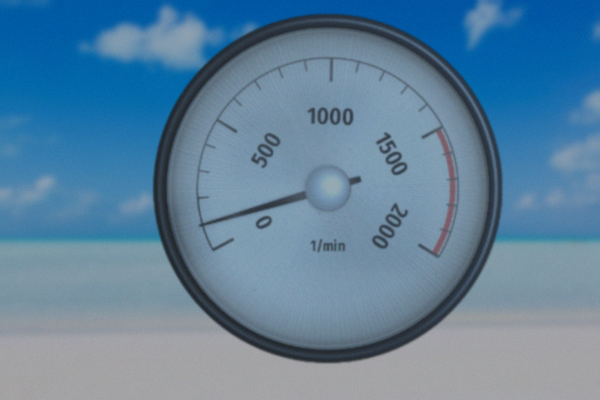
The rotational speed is 100 rpm
